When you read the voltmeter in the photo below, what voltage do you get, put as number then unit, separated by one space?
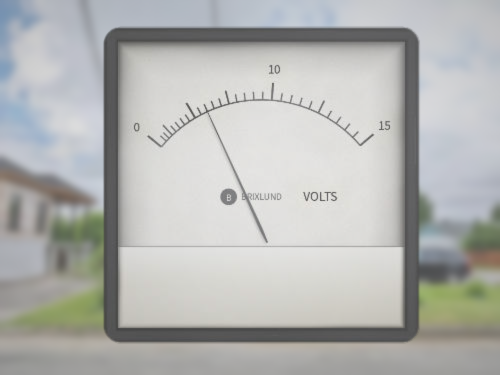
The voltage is 6 V
